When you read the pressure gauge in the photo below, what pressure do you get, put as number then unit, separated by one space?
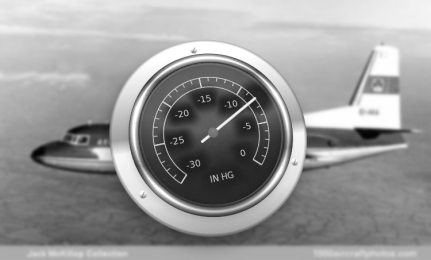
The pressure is -8 inHg
